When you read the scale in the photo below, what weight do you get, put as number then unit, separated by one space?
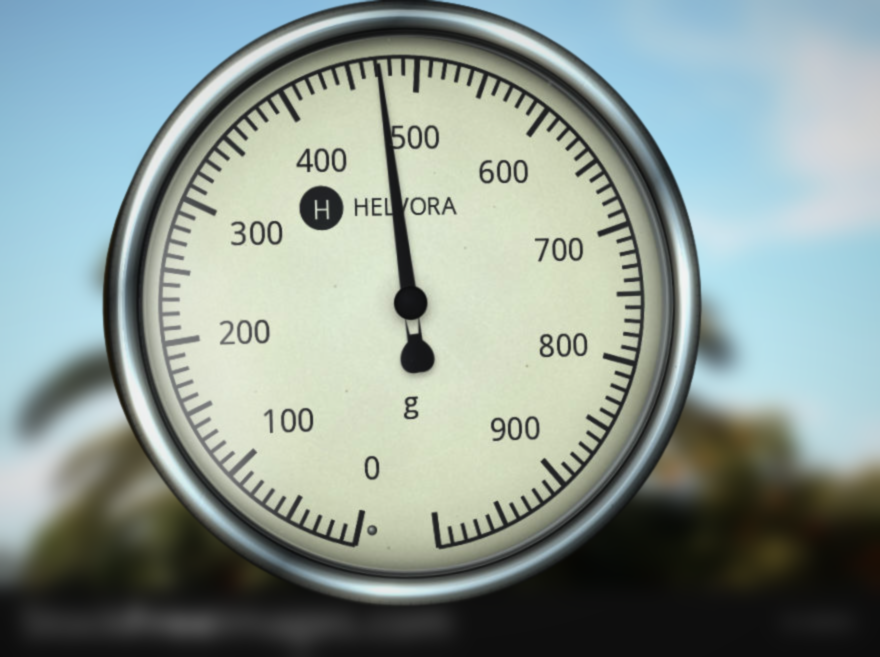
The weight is 470 g
